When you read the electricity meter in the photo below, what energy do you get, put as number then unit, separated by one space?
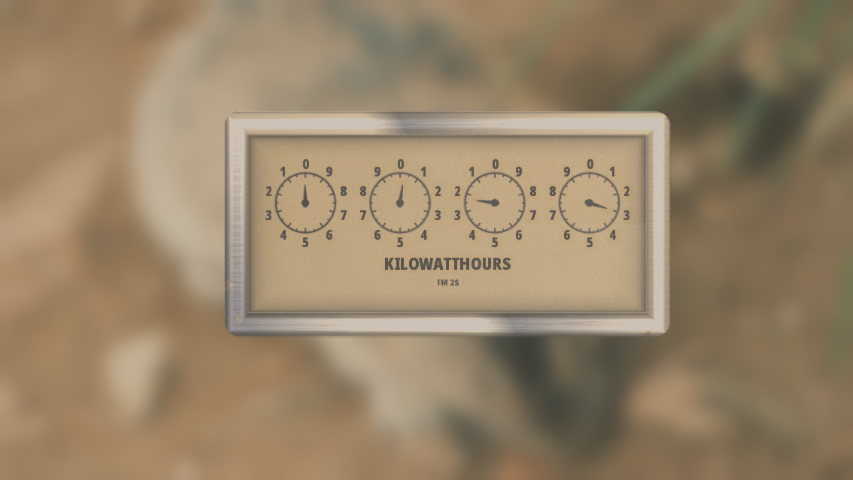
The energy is 23 kWh
